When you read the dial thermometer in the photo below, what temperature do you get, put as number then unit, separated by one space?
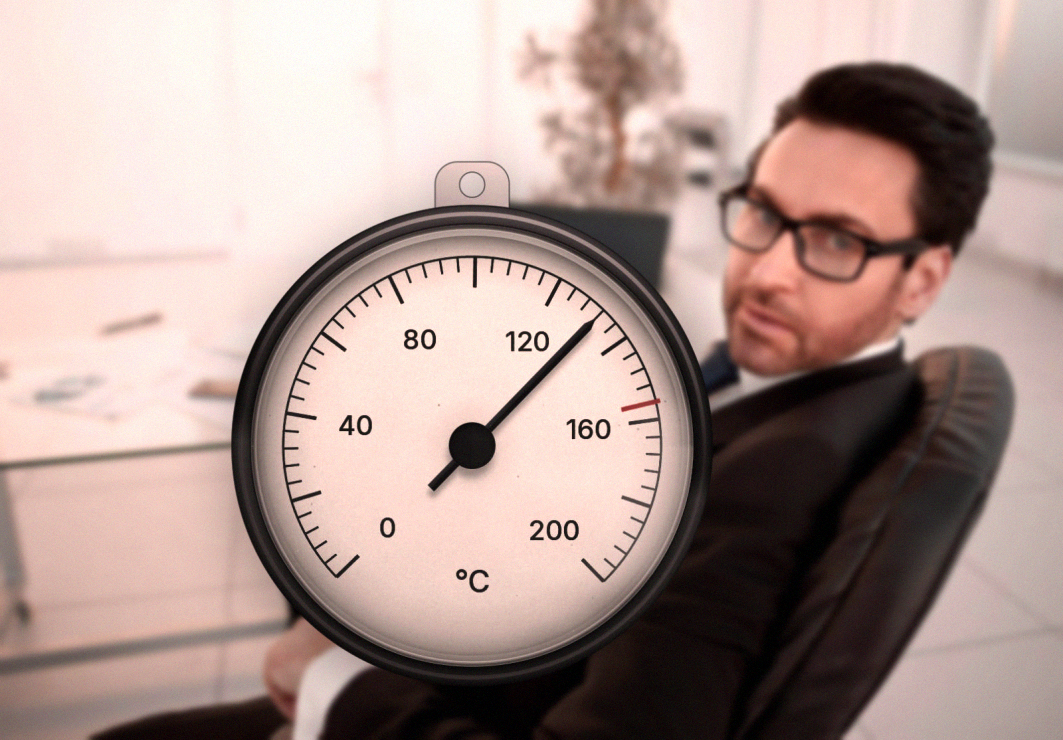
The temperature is 132 °C
